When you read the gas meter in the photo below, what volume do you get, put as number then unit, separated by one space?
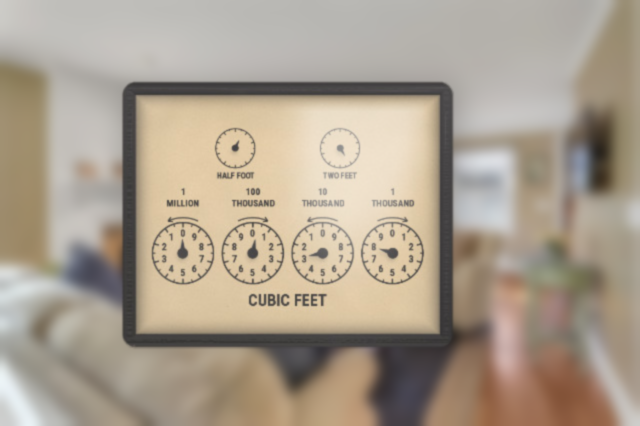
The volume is 2800 ft³
